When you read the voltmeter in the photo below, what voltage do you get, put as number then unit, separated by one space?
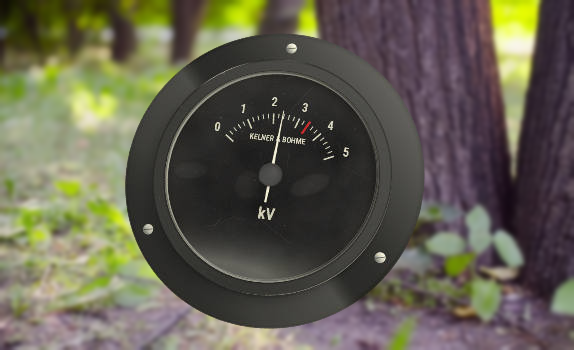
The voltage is 2.4 kV
